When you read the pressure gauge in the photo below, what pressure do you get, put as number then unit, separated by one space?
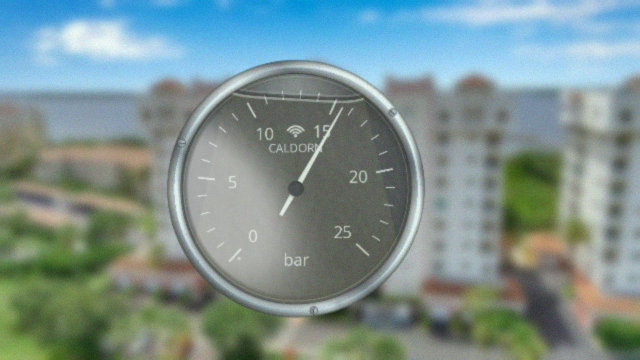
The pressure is 15.5 bar
